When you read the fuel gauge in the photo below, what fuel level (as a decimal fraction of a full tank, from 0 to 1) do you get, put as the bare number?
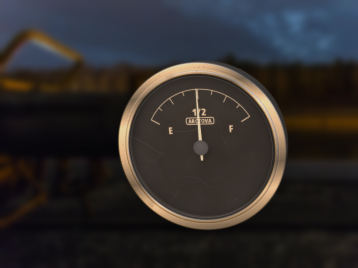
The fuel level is 0.5
